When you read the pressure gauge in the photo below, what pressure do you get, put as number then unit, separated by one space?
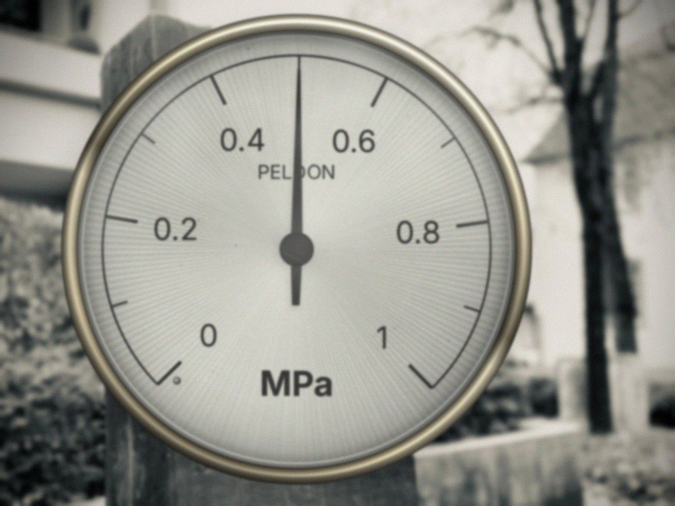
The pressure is 0.5 MPa
